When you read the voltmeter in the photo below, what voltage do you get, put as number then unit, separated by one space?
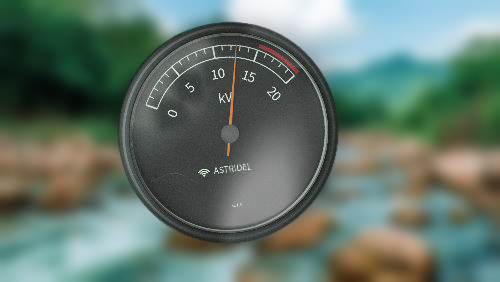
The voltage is 12.5 kV
